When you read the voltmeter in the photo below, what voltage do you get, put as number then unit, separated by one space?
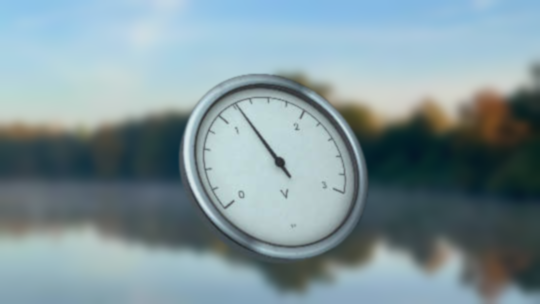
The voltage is 1.2 V
